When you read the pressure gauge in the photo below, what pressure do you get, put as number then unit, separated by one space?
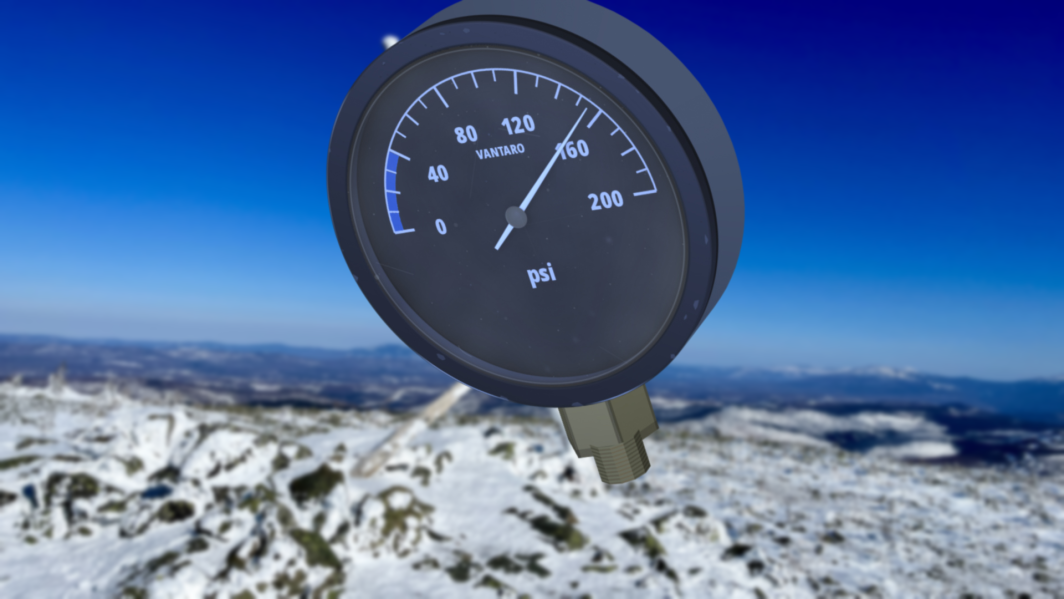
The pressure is 155 psi
